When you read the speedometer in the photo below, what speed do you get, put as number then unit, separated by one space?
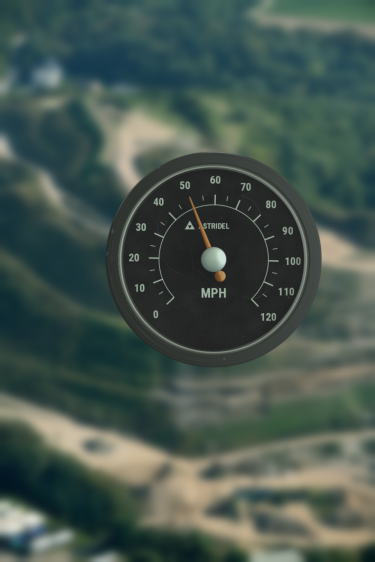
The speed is 50 mph
